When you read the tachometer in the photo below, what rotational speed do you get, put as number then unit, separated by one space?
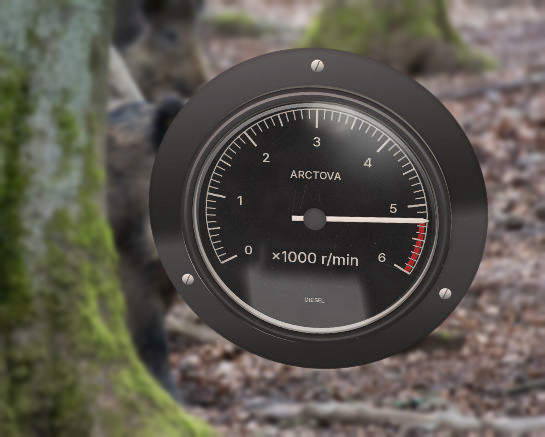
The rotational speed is 5200 rpm
